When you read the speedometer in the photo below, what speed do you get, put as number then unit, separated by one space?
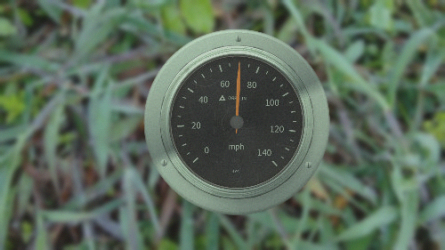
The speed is 70 mph
